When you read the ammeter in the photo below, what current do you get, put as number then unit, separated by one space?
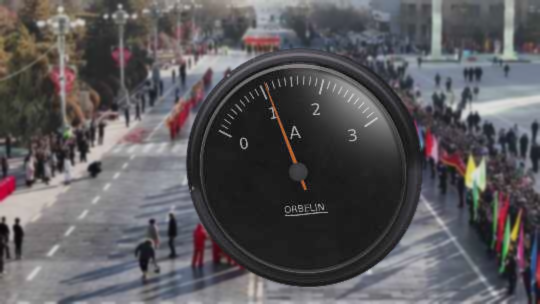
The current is 1.1 A
